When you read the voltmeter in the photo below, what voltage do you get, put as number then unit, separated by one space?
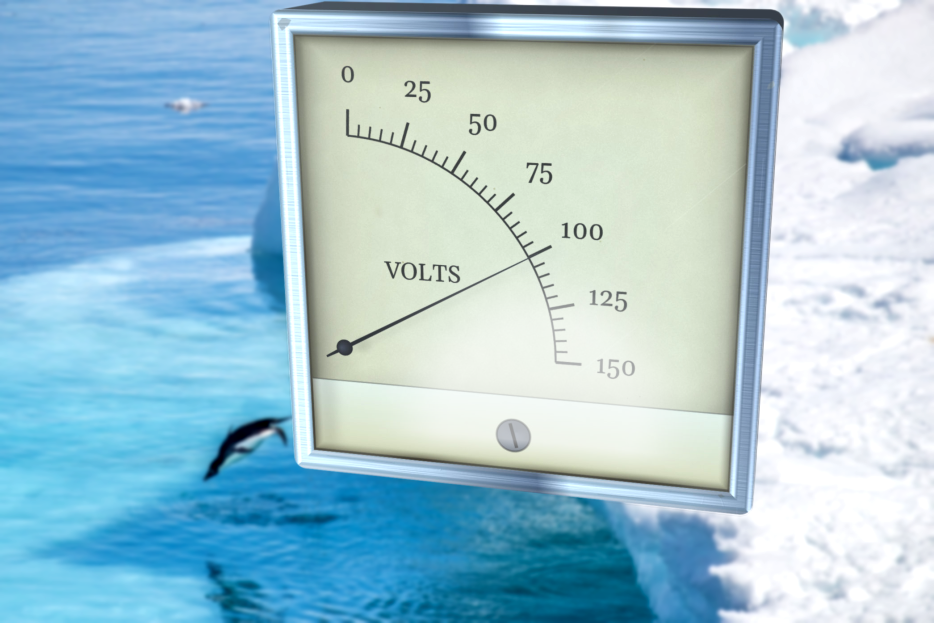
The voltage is 100 V
